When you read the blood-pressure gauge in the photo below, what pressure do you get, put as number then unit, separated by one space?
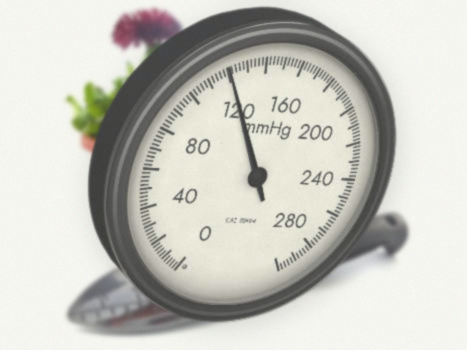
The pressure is 120 mmHg
